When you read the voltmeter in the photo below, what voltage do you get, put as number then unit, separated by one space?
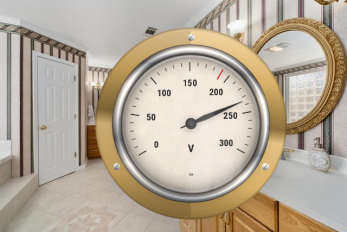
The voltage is 235 V
